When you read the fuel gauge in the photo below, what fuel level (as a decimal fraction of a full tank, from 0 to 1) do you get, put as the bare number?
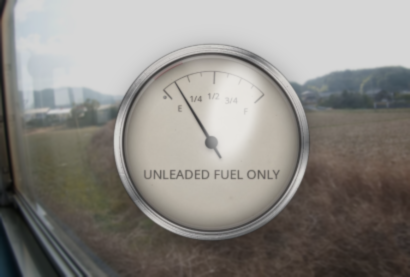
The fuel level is 0.125
